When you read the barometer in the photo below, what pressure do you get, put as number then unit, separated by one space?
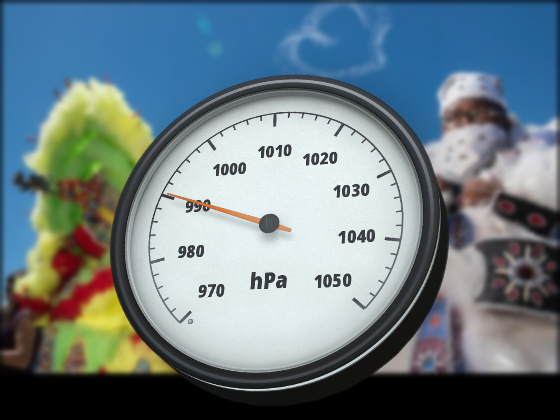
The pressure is 990 hPa
